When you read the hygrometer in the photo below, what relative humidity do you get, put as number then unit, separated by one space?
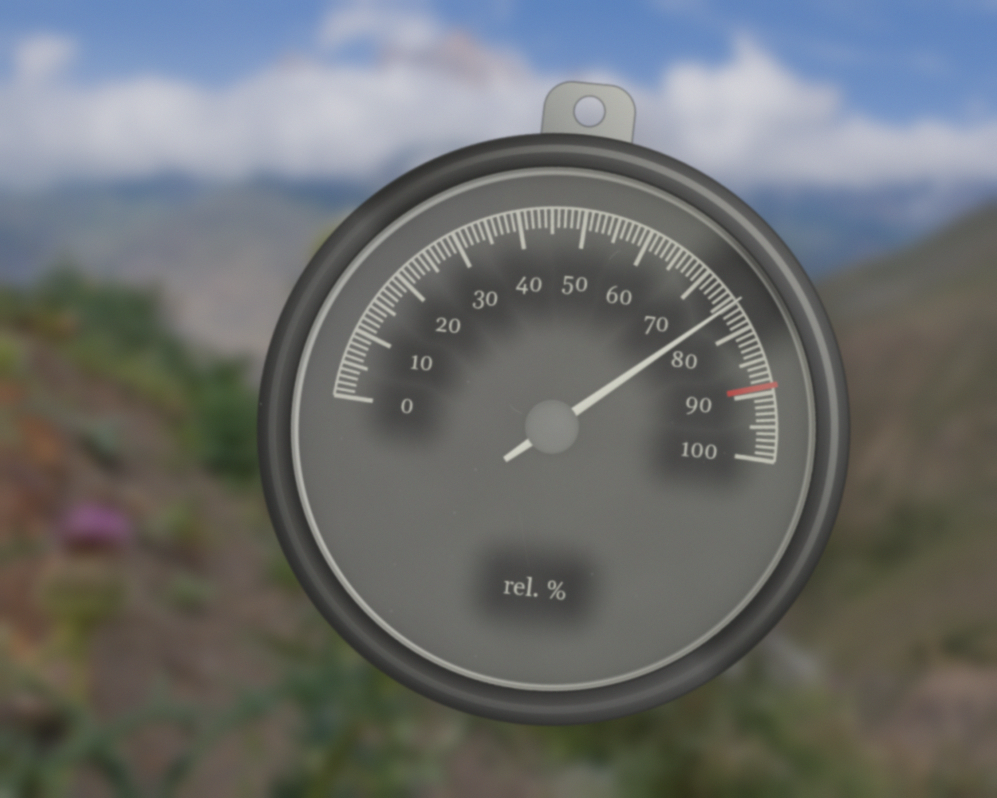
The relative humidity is 76 %
